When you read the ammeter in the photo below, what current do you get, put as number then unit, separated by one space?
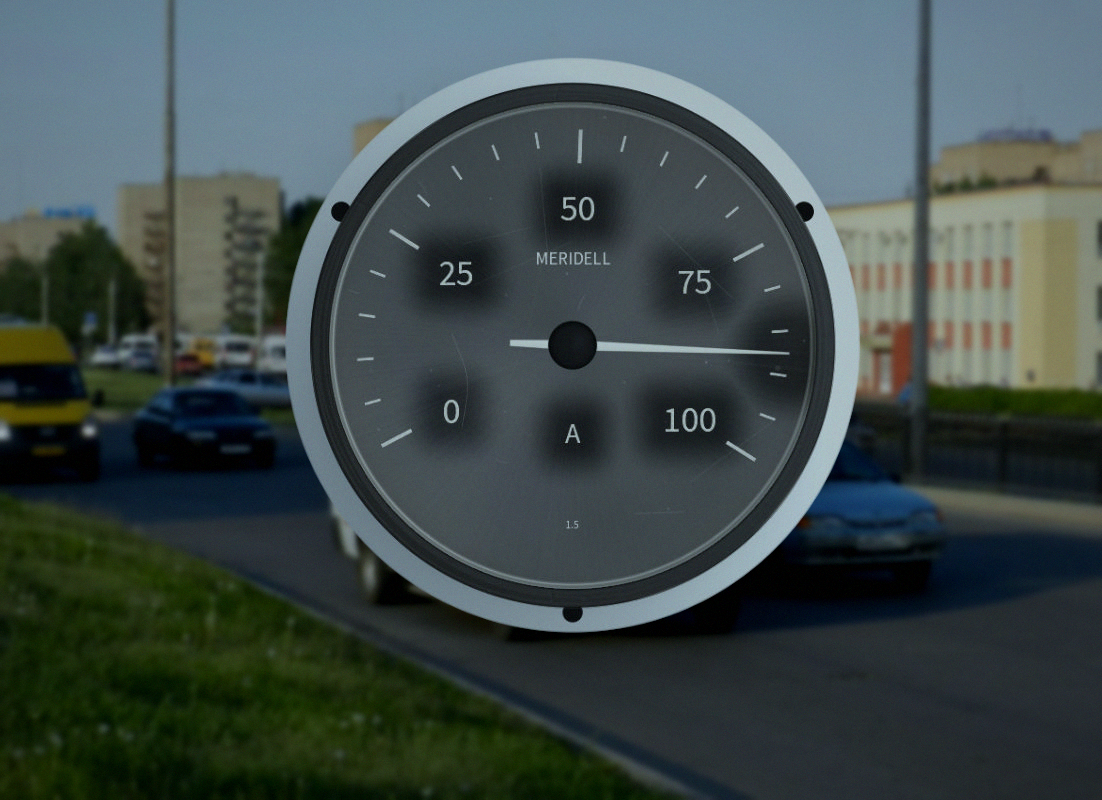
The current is 87.5 A
